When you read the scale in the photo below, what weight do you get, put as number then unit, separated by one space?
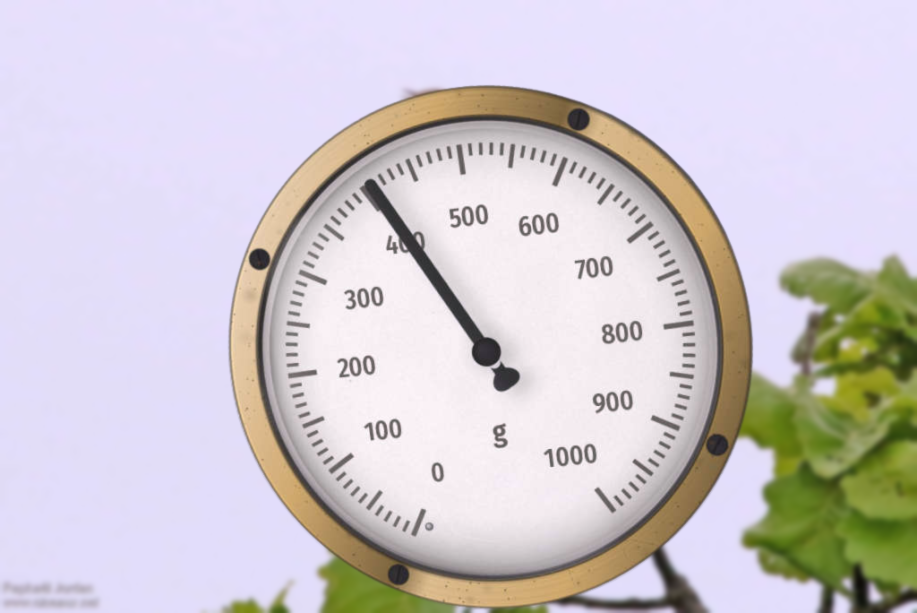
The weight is 410 g
